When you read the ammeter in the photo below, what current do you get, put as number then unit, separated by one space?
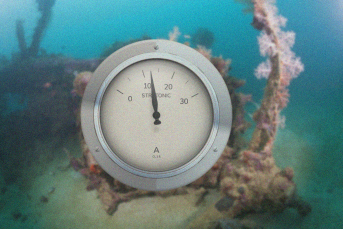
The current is 12.5 A
